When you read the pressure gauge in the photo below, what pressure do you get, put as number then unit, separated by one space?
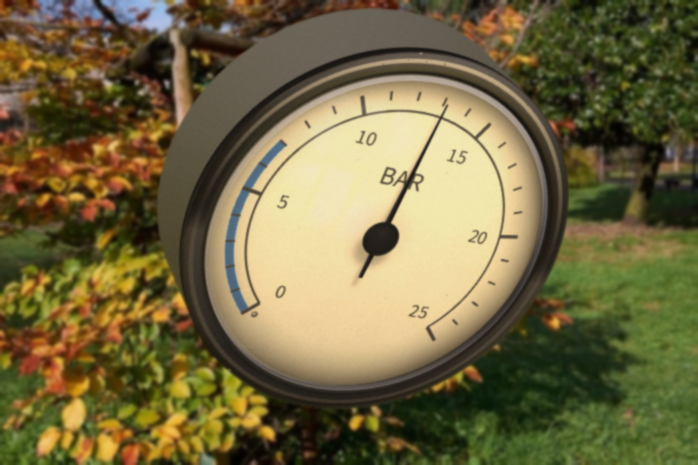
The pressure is 13 bar
